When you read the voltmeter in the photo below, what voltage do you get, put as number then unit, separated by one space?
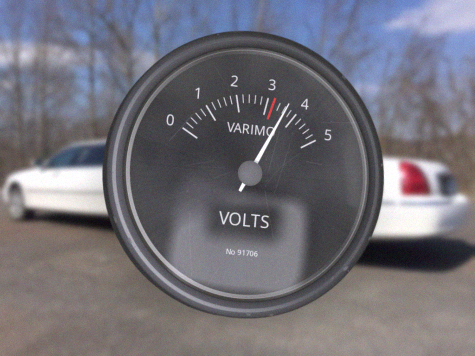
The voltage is 3.6 V
